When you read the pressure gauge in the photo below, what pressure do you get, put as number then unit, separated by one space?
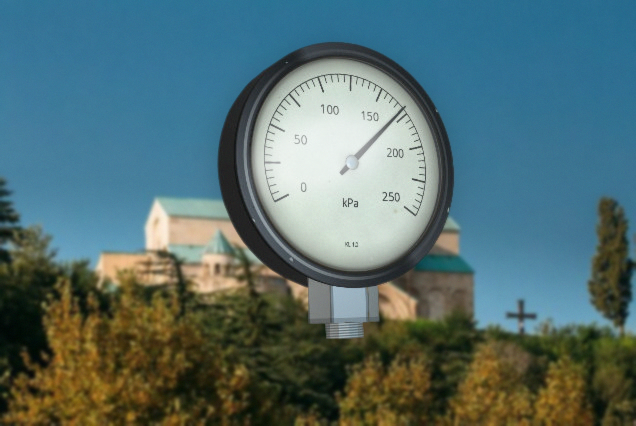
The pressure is 170 kPa
